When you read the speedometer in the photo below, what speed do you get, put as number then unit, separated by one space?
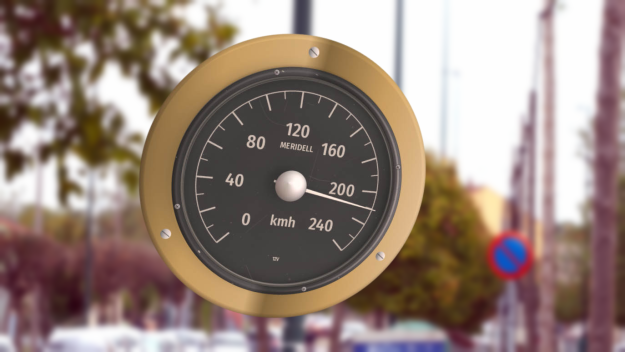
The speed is 210 km/h
